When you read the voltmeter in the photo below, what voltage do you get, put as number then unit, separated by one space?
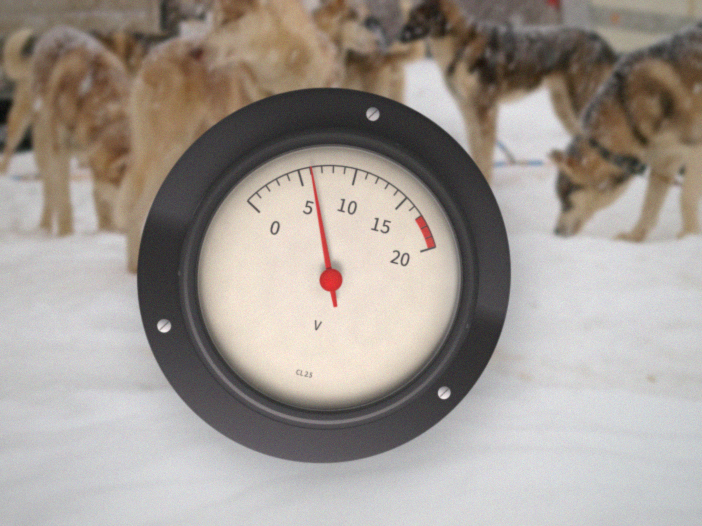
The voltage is 6 V
